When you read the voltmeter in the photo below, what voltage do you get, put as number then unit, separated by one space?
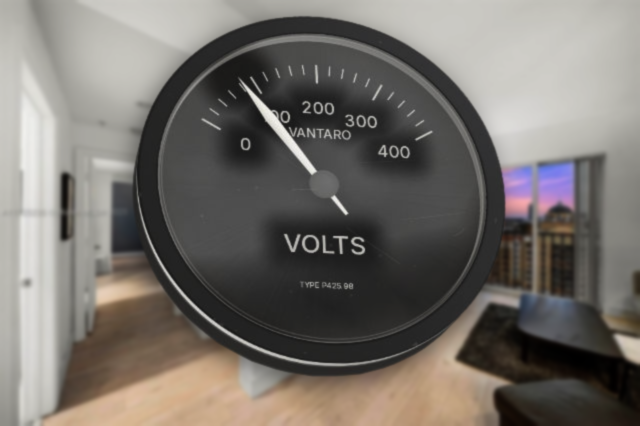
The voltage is 80 V
